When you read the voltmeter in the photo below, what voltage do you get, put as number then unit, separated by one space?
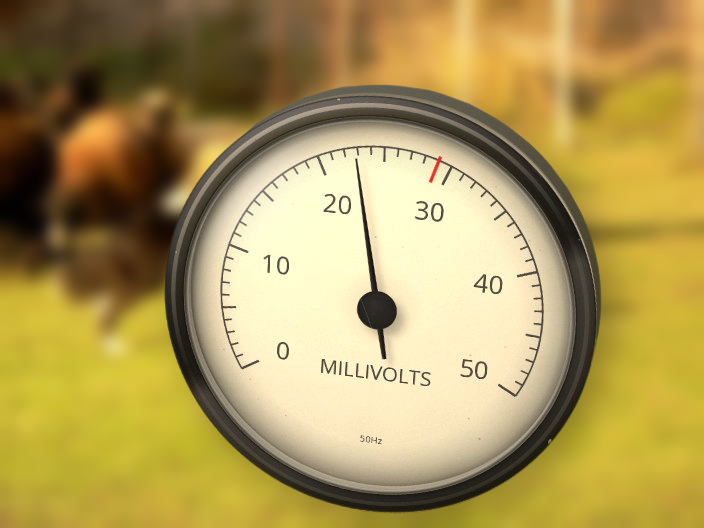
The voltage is 23 mV
